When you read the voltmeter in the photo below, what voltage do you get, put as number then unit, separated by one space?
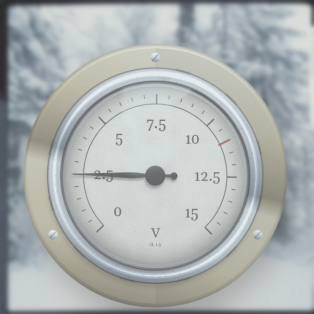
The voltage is 2.5 V
